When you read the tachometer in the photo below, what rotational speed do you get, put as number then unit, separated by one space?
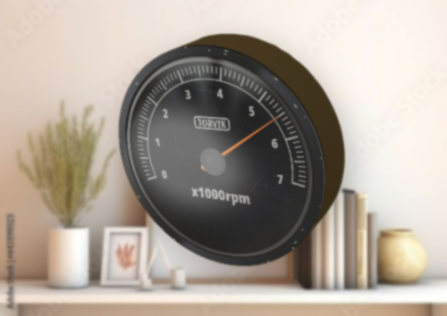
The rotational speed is 5500 rpm
